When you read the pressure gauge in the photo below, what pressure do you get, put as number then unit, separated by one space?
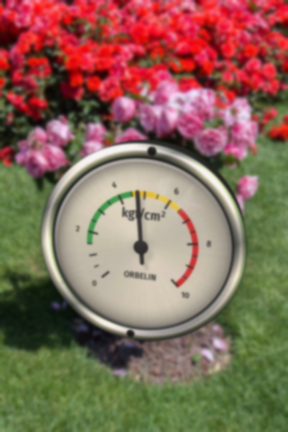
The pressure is 4.75 kg/cm²
